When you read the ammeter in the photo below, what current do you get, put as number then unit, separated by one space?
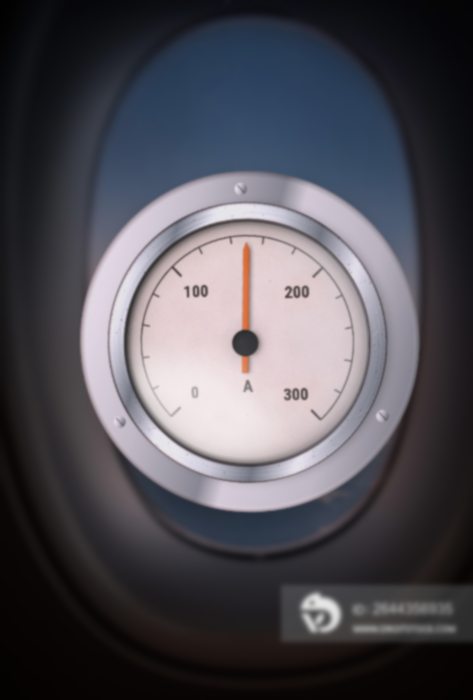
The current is 150 A
